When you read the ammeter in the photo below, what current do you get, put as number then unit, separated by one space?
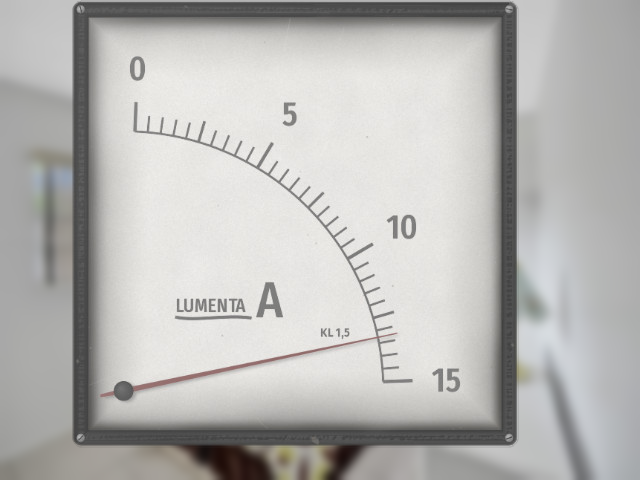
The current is 13.25 A
